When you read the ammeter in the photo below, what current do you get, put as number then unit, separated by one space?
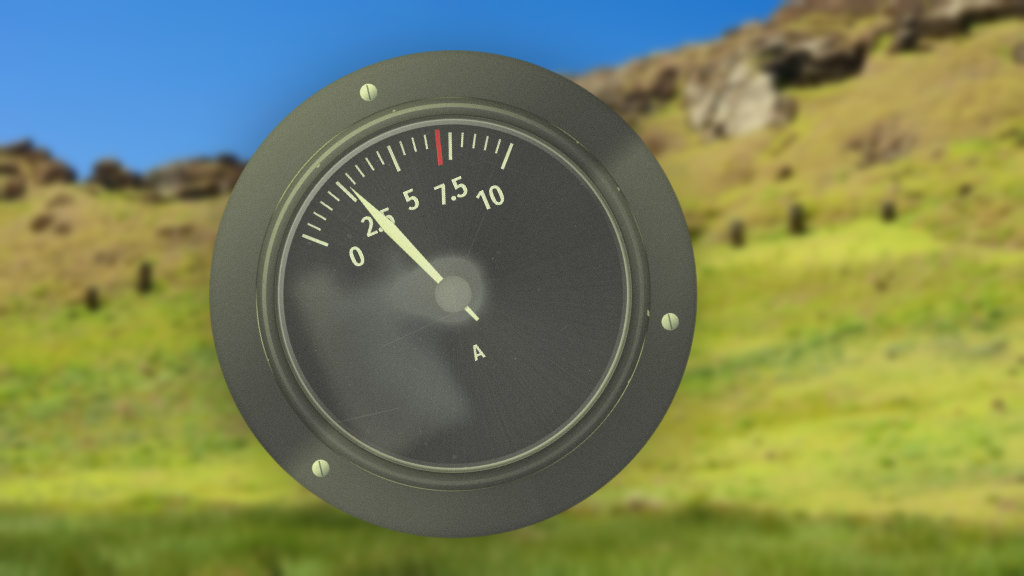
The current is 2.75 A
